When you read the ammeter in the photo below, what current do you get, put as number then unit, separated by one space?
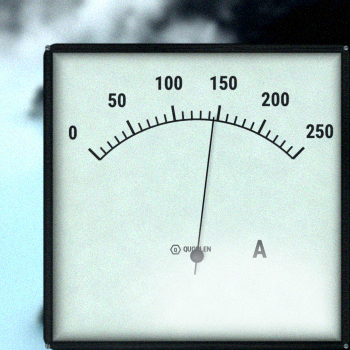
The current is 145 A
